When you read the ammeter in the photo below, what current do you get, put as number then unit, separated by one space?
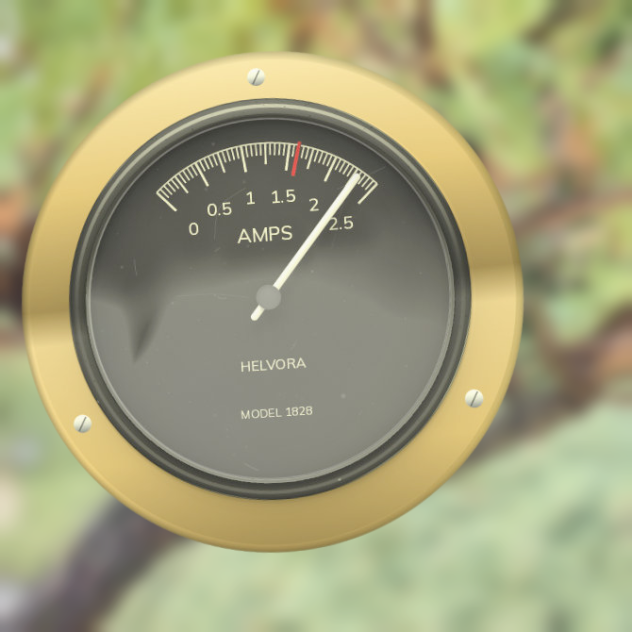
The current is 2.3 A
